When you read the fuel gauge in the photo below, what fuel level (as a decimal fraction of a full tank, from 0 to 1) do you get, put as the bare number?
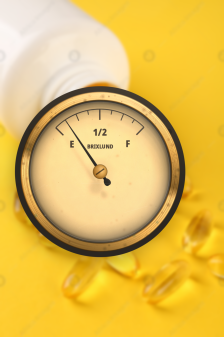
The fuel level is 0.125
